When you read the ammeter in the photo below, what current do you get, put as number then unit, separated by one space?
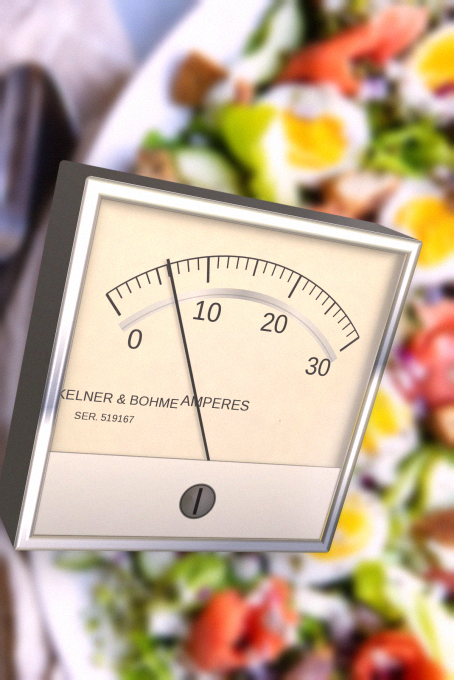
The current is 6 A
